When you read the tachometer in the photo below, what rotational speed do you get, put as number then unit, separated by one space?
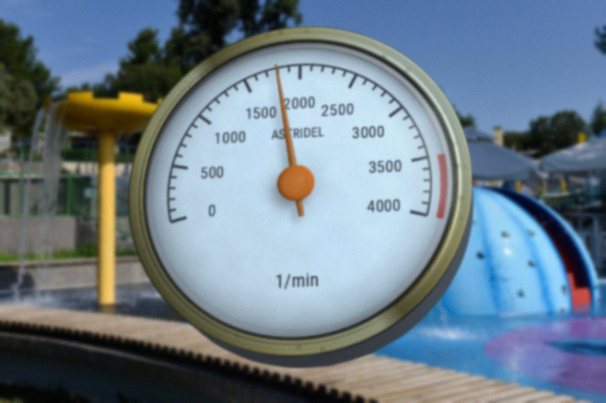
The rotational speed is 1800 rpm
